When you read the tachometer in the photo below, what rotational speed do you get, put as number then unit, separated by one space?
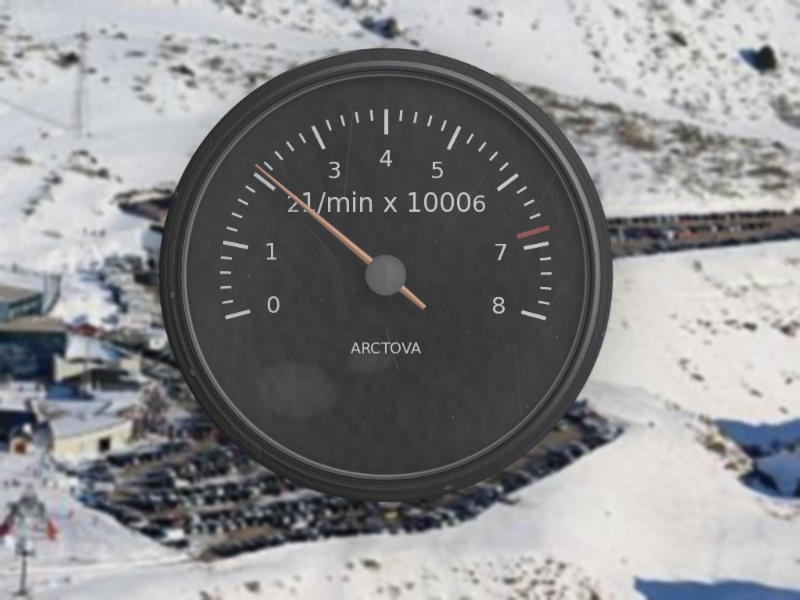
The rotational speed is 2100 rpm
